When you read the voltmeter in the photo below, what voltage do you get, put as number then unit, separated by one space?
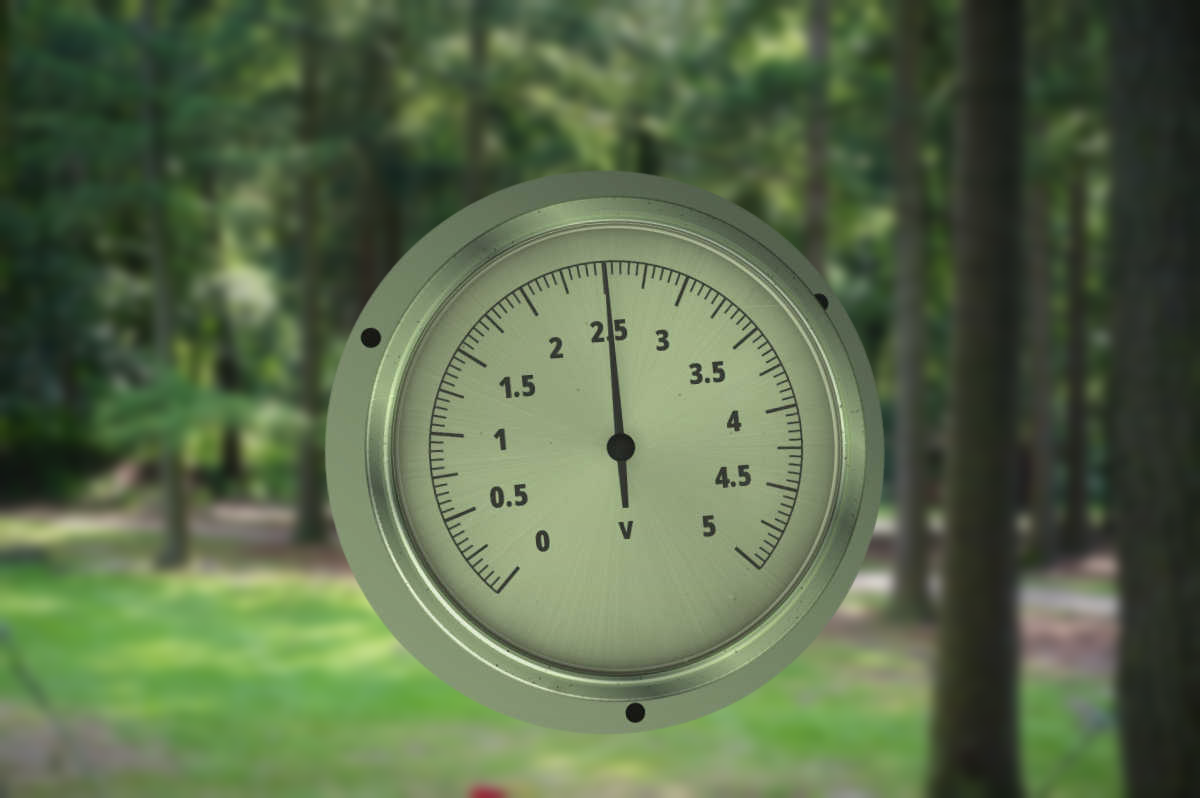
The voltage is 2.5 V
